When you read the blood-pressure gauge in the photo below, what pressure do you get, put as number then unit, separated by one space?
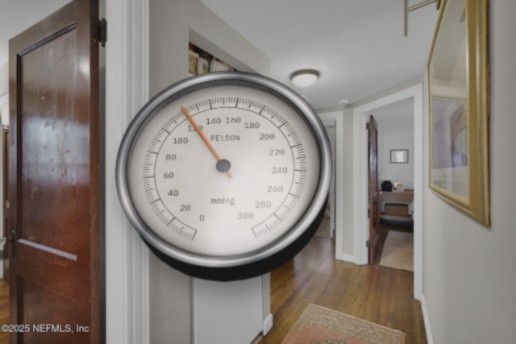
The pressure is 120 mmHg
